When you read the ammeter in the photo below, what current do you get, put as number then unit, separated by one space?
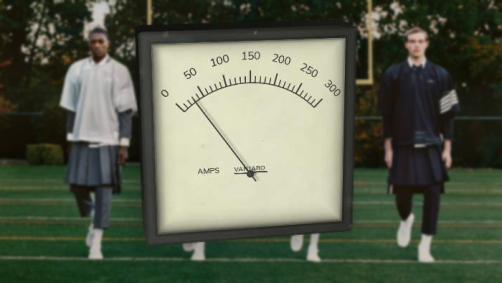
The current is 30 A
